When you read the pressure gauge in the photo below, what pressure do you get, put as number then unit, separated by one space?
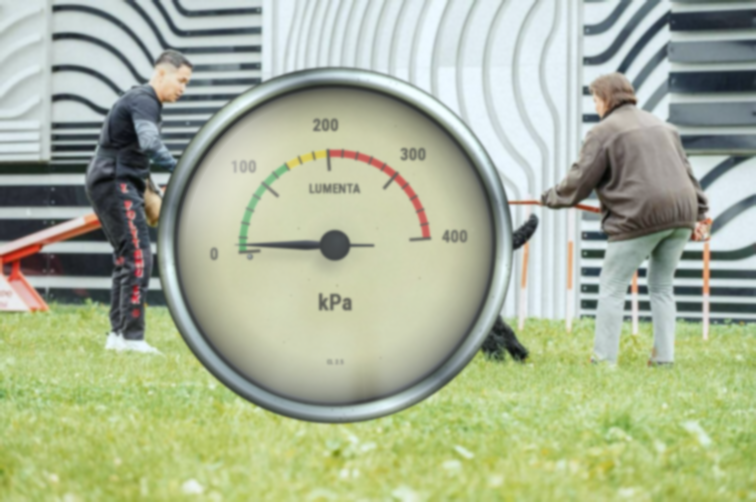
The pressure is 10 kPa
